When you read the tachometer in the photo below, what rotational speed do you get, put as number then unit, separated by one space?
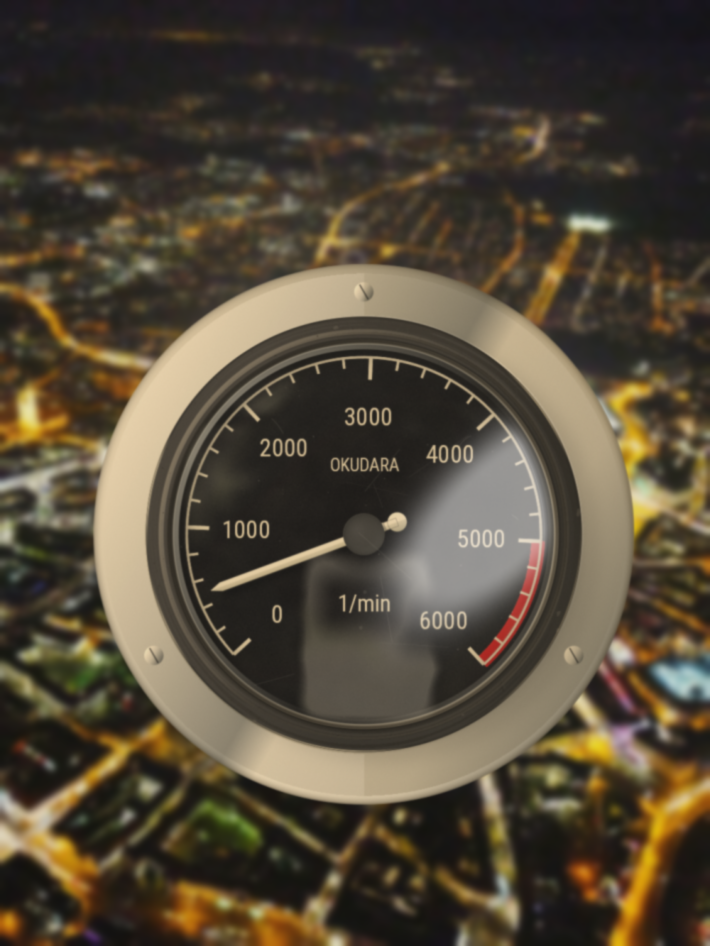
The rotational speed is 500 rpm
